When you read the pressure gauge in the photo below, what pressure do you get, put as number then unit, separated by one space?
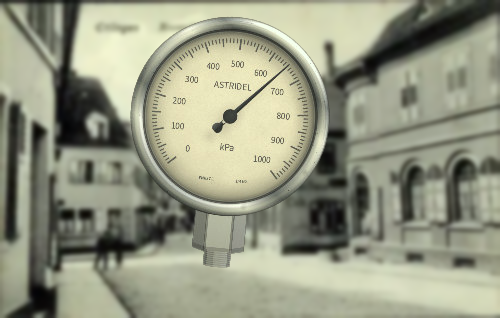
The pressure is 650 kPa
